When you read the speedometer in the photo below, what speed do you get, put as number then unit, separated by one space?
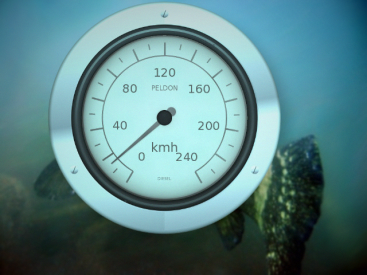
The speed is 15 km/h
